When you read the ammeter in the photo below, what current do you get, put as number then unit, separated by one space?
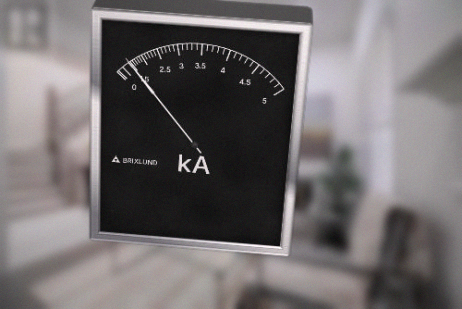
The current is 1.5 kA
